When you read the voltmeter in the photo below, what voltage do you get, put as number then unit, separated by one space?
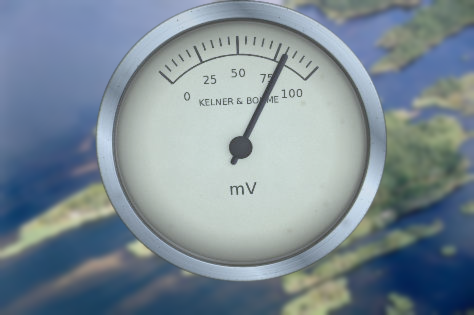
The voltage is 80 mV
